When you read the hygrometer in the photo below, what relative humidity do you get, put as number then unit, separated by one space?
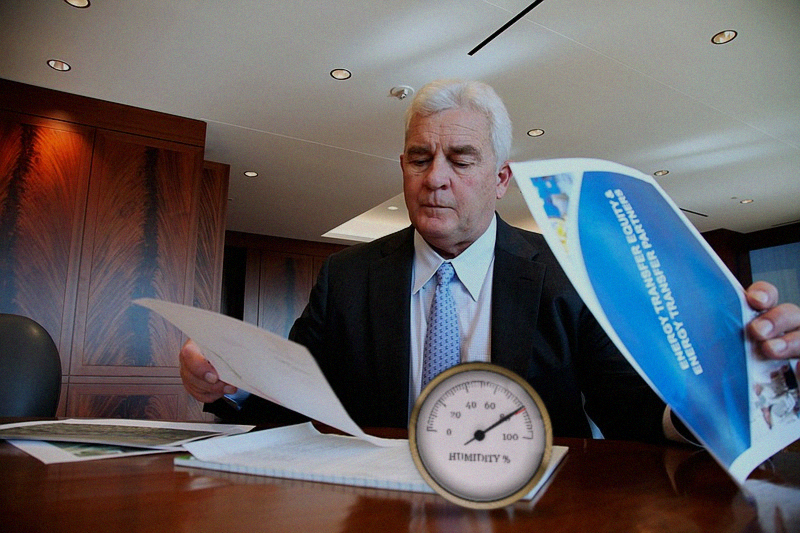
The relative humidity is 80 %
